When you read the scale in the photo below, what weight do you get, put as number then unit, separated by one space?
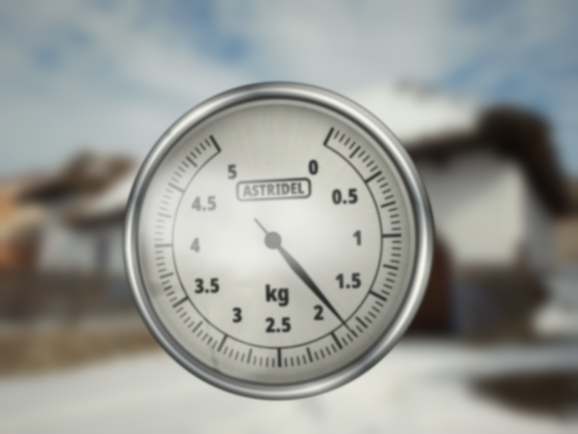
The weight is 1.85 kg
